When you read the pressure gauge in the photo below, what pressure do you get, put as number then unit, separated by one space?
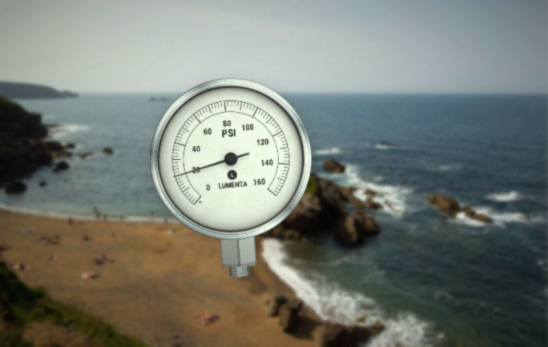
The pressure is 20 psi
